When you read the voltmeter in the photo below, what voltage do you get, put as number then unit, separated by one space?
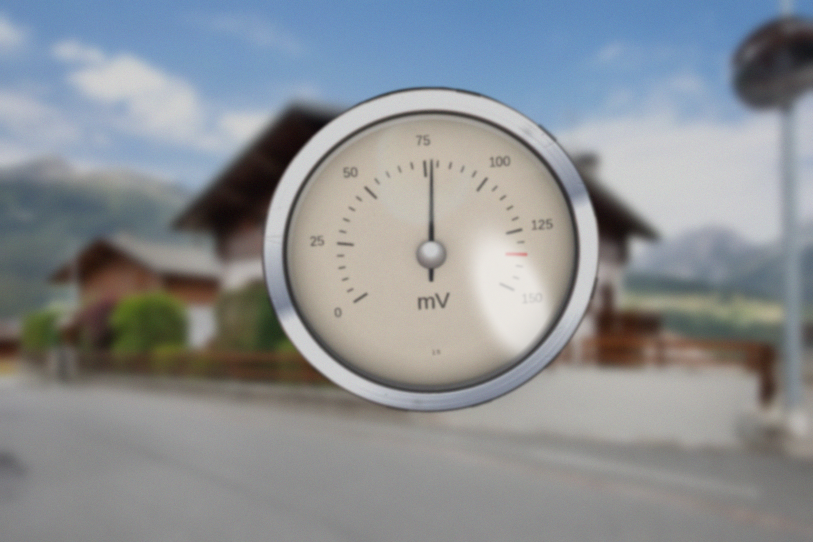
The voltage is 77.5 mV
